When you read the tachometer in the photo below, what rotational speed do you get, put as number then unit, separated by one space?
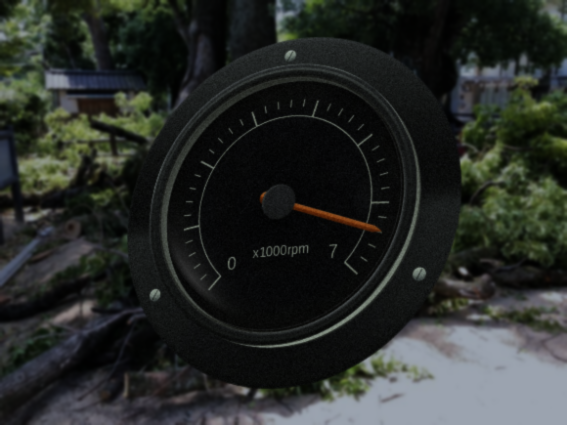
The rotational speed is 6400 rpm
